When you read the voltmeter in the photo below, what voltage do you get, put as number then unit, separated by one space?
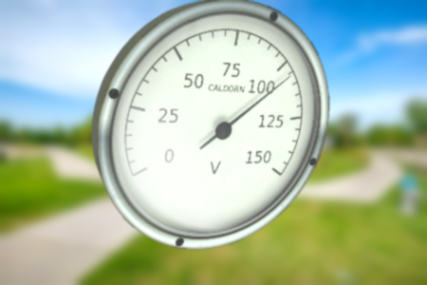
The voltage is 105 V
